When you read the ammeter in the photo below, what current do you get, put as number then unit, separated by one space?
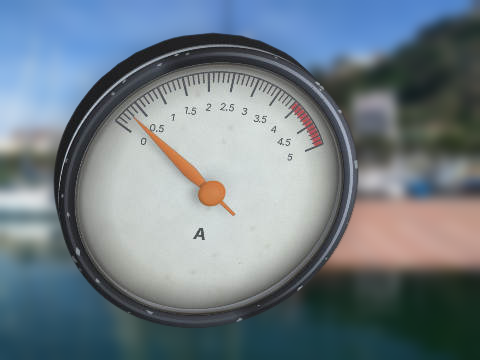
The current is 0.3 A
